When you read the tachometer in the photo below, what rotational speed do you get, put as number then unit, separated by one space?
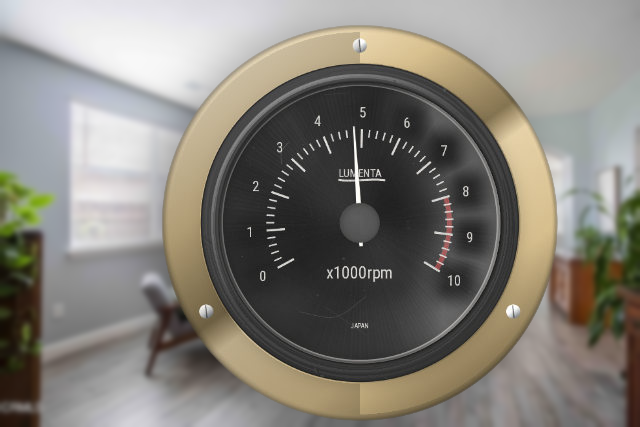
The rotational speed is 4800 rpm
